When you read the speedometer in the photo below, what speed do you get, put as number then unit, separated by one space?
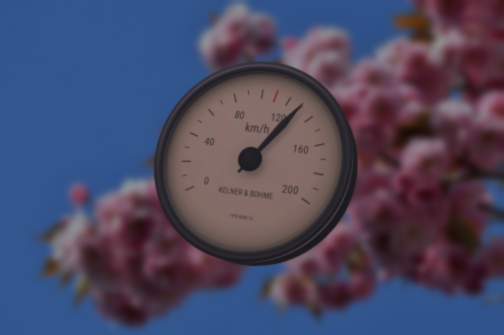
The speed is 130 km/h
